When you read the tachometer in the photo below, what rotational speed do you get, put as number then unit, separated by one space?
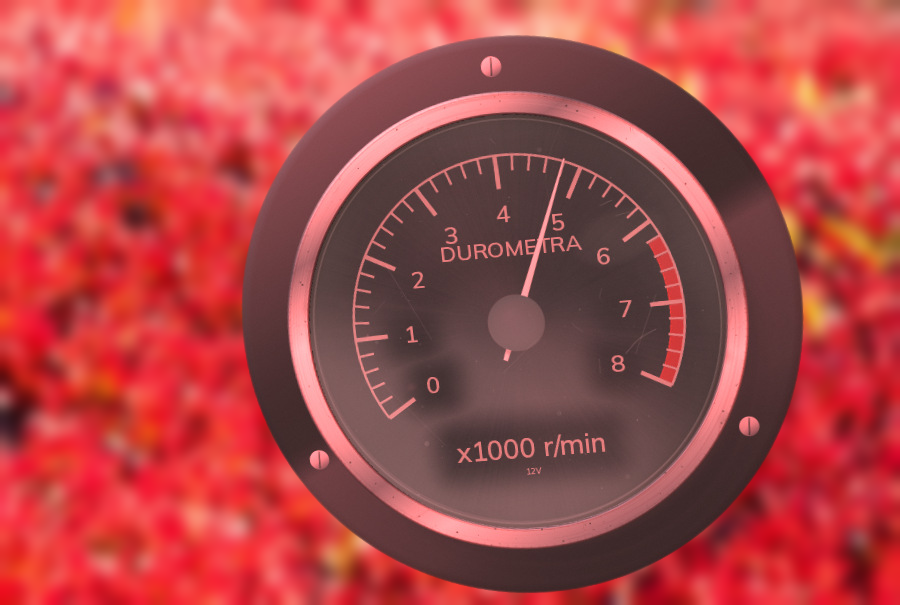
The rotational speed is 4800 rpm
